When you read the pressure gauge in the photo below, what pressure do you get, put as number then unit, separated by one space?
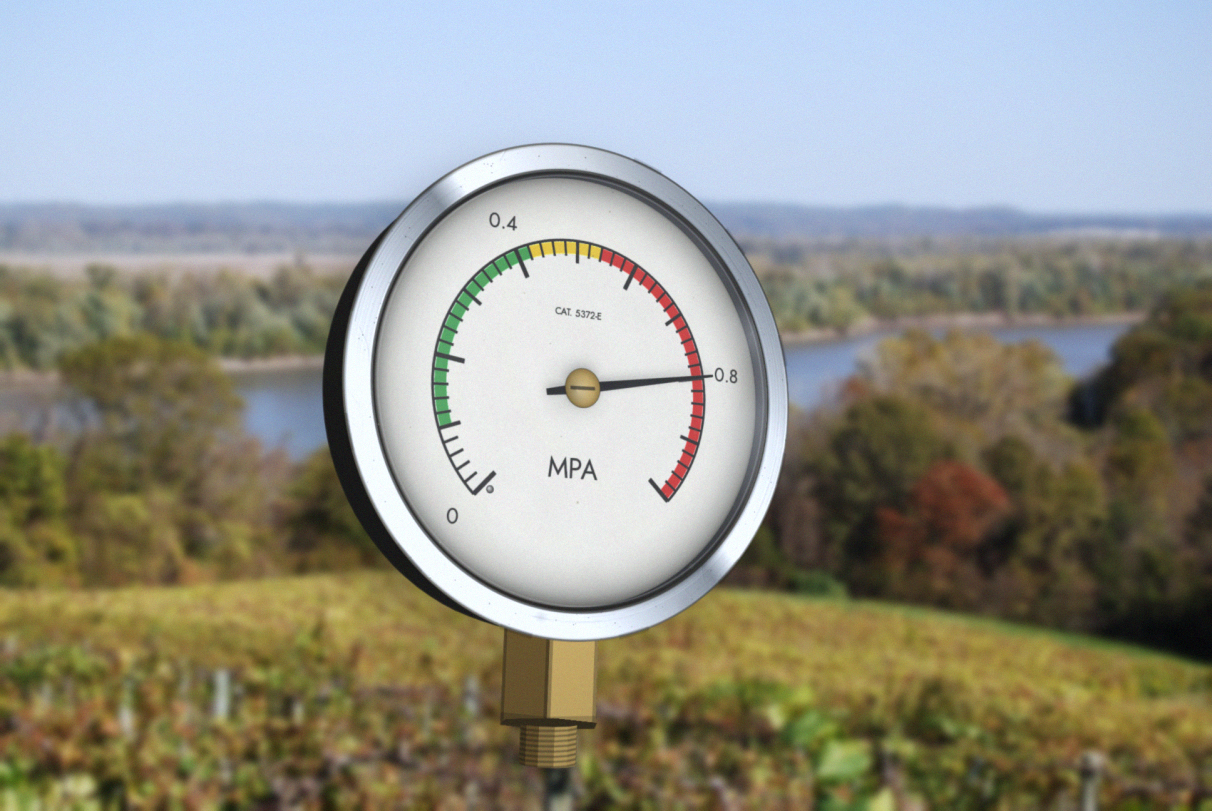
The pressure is 0.8 MPa
